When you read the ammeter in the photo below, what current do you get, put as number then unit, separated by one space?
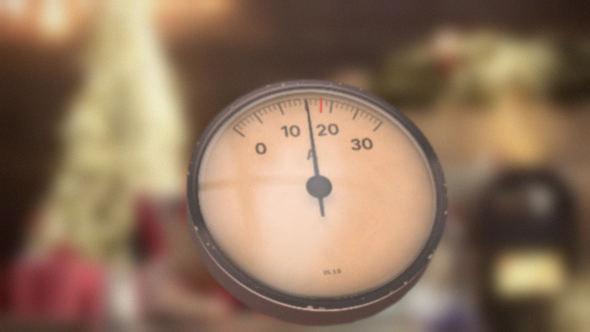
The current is 15 A
